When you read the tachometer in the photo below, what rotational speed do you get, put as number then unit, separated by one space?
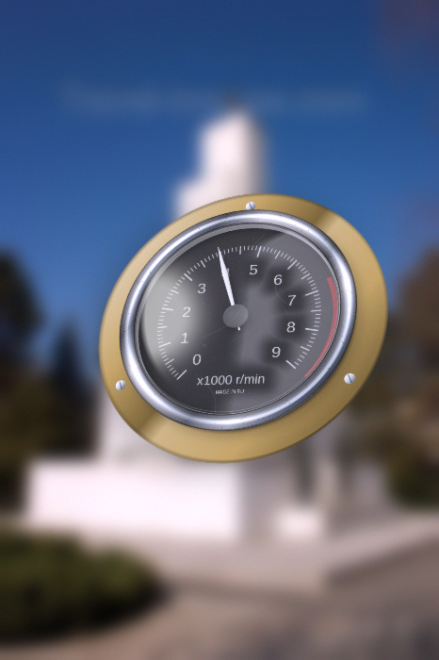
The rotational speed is 4000 rpm
